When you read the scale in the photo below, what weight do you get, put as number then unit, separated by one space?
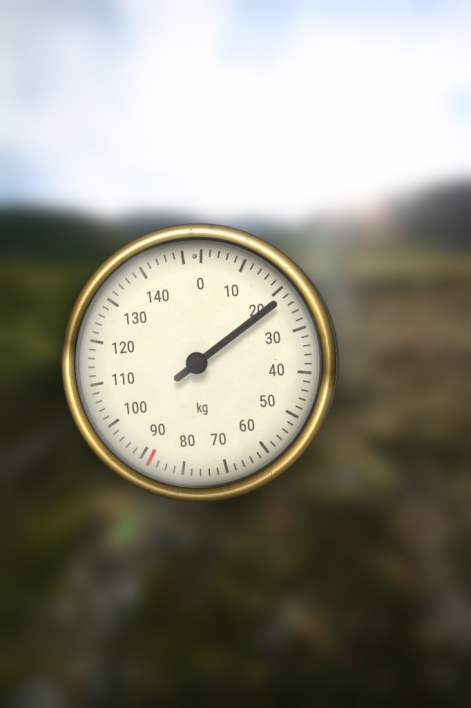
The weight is 22 kg
